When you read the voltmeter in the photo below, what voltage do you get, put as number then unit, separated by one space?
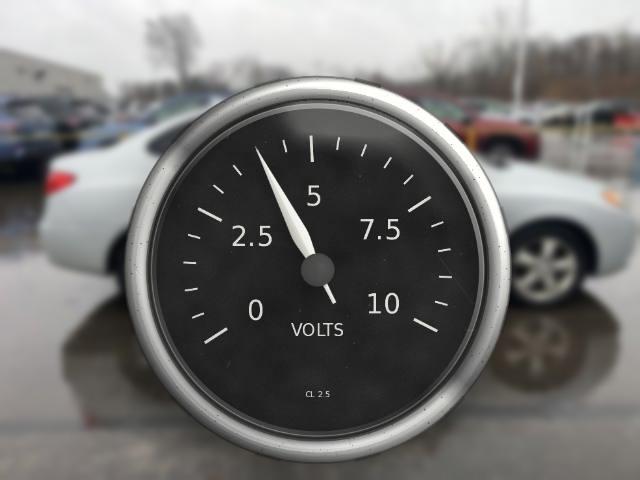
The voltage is 4 V
